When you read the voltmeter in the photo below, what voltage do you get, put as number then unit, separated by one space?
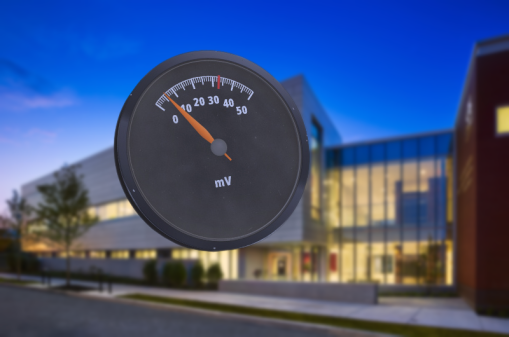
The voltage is 5 mV
